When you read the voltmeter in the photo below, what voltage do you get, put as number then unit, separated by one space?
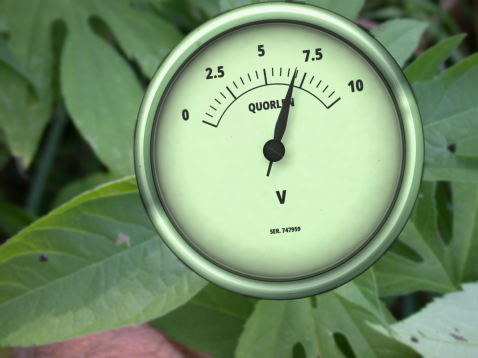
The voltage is 7 V
